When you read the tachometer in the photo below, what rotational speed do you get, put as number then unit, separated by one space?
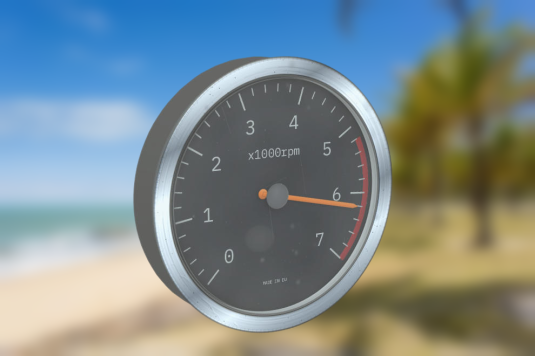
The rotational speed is 6200 rpm
